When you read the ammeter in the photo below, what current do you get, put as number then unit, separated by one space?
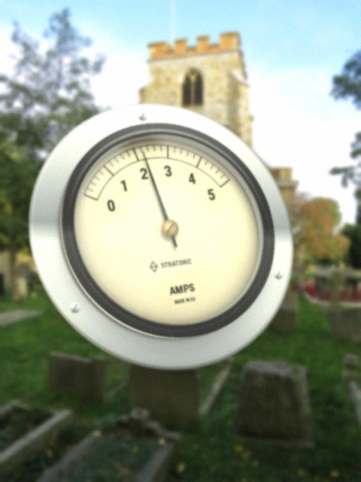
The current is 2.2 A
